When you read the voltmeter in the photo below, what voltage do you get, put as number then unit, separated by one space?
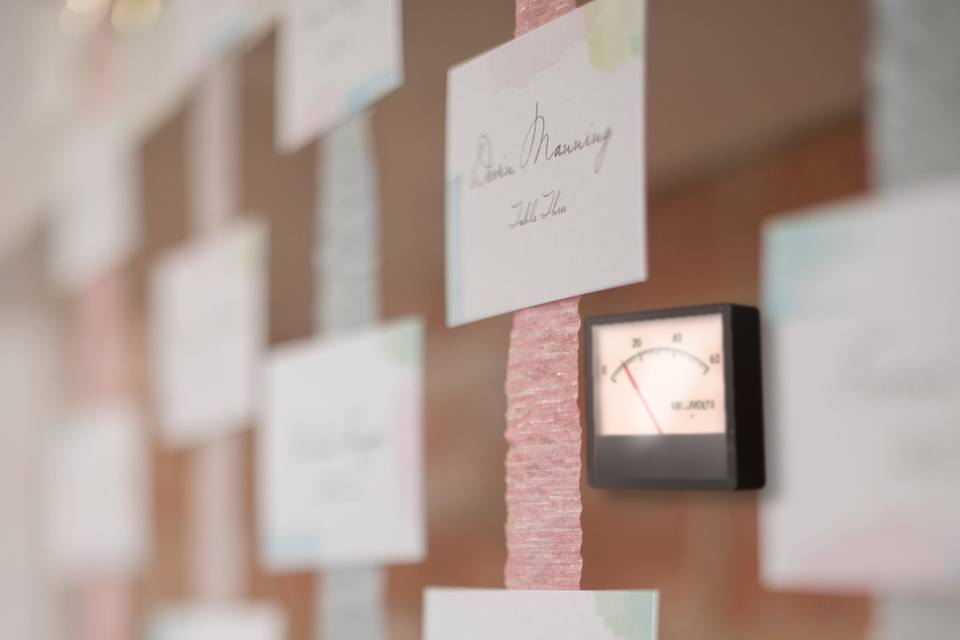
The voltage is 10 mV
